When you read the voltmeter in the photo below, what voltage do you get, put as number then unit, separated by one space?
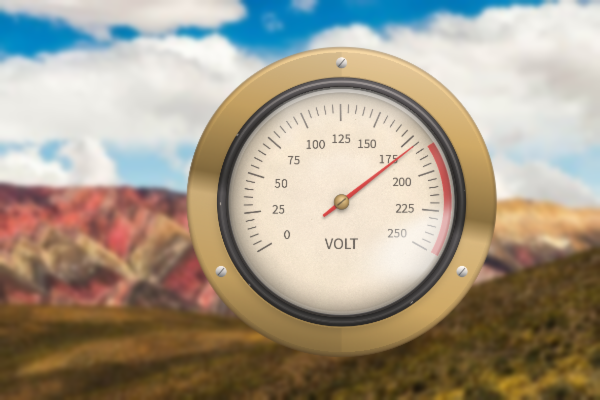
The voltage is 180 V
